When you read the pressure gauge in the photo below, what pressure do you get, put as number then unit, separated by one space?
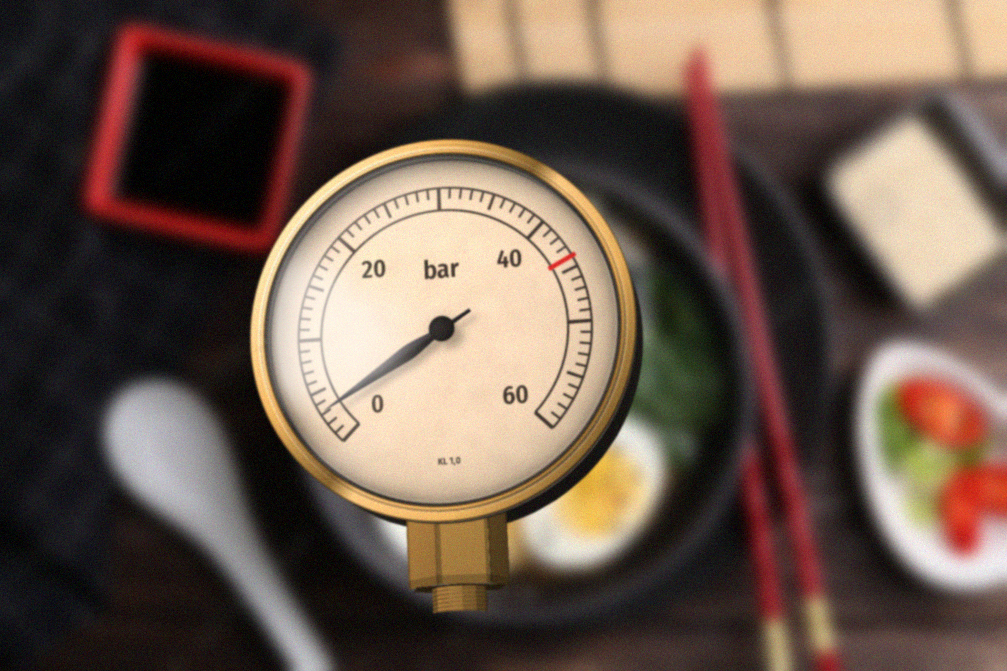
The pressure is 3 bar
